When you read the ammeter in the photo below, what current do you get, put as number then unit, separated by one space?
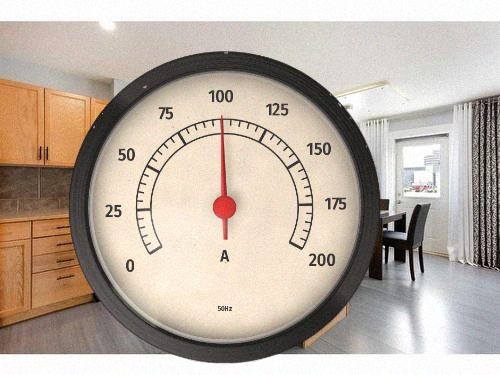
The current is 100 A
